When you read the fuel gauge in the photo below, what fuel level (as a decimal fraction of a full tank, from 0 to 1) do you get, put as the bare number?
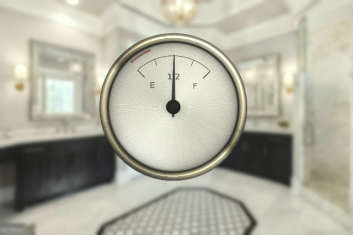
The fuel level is 0.5
